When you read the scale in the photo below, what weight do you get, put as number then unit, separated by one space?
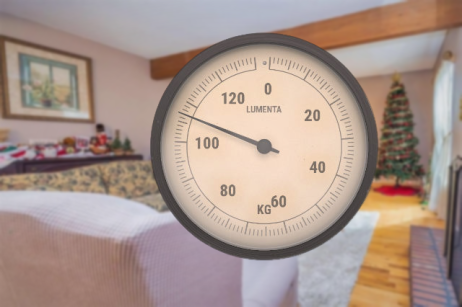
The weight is 107 kg
